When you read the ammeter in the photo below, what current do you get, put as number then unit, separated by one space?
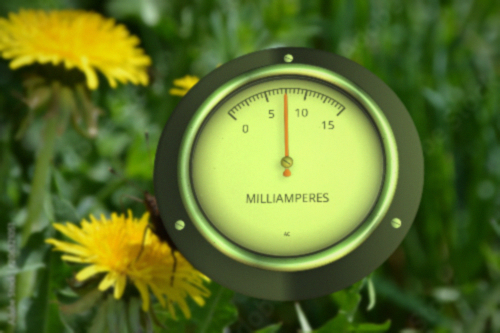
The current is 7.5 mA
